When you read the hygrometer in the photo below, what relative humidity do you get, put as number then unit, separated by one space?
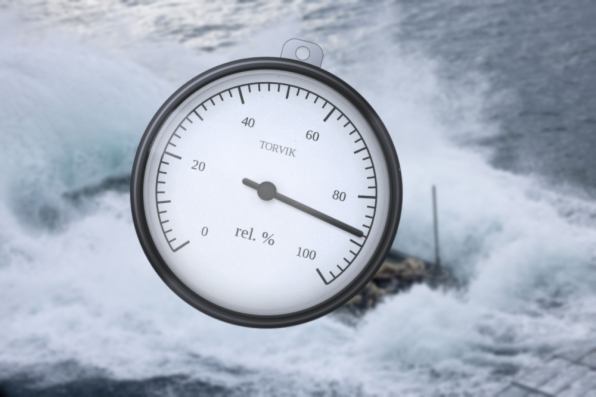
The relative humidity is 88 %
